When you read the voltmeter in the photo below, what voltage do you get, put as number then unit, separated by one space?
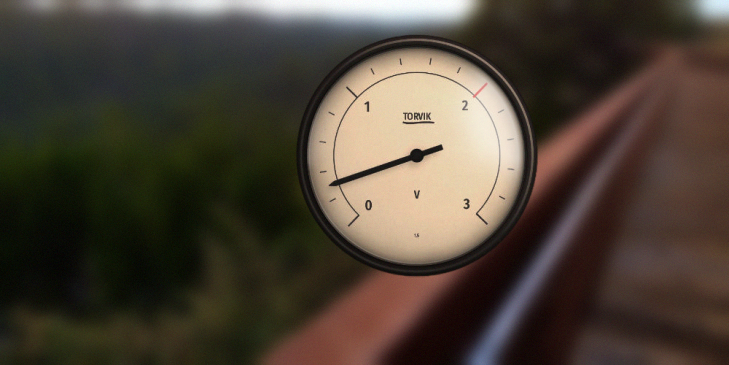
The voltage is 0.3 V
